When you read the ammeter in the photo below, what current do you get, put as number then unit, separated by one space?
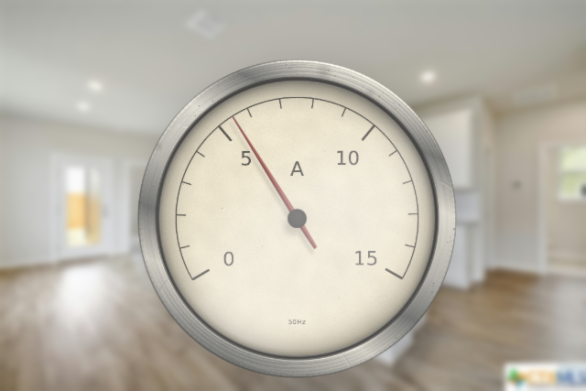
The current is 5.5 A
